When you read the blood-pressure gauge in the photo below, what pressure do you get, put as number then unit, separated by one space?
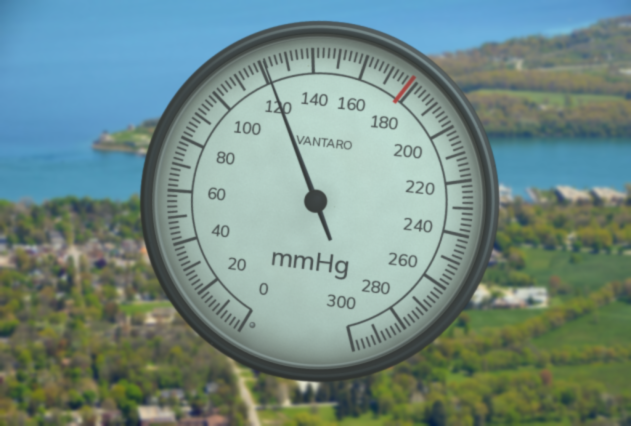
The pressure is 122 mmHg
